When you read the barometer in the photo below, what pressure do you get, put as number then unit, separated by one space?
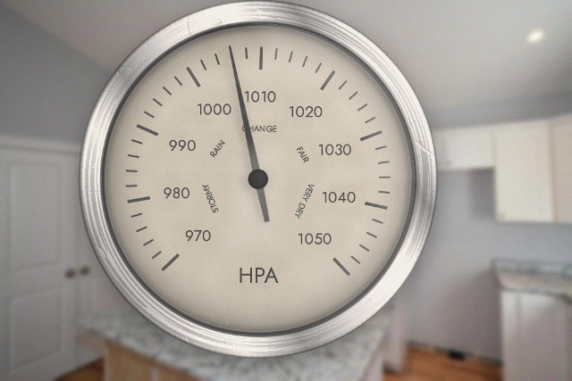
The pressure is 1006 hPa
